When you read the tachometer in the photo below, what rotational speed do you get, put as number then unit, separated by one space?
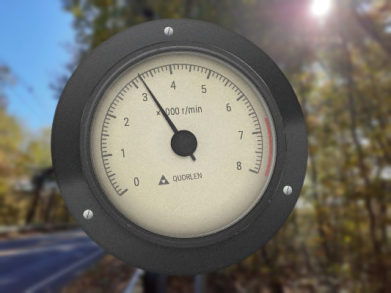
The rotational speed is 3200 rpm
